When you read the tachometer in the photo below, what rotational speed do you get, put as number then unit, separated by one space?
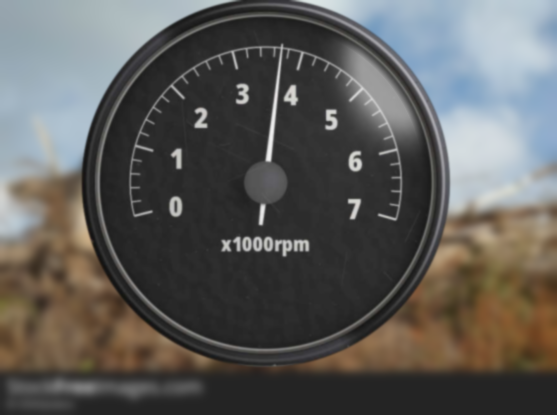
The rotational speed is 3700 rpm
